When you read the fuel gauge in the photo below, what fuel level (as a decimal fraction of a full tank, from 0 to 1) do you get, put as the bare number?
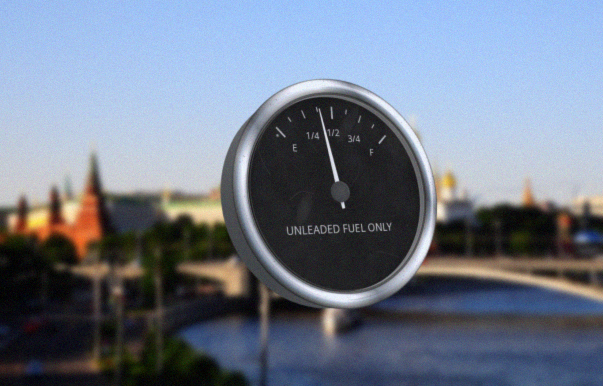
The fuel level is 0.375
